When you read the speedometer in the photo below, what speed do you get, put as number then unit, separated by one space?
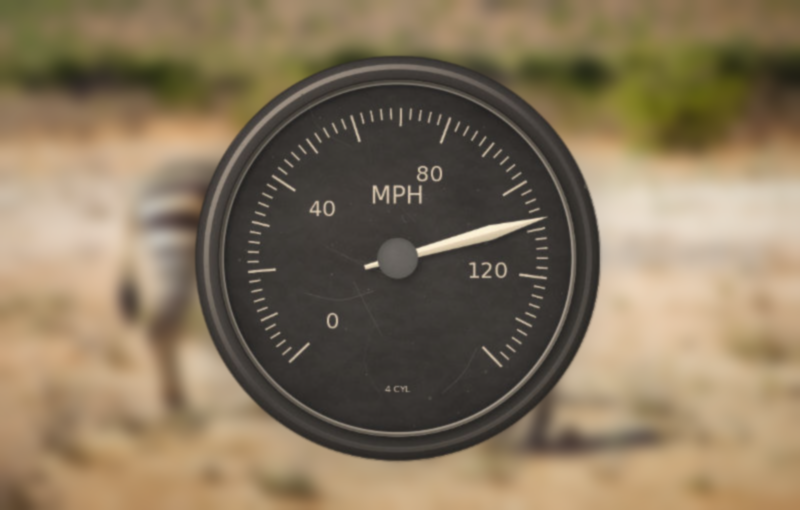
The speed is 108 mph
